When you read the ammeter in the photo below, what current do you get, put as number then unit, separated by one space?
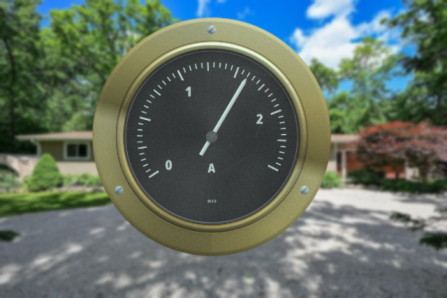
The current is 1.6 A
